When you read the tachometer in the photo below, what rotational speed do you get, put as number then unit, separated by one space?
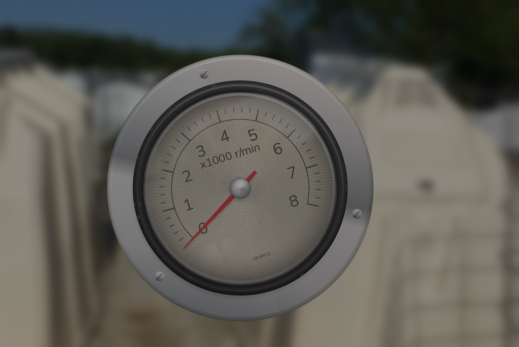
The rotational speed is 0 rpm
